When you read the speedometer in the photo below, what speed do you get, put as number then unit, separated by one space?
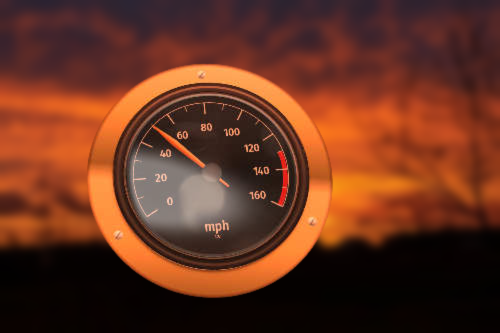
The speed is 50 mph
